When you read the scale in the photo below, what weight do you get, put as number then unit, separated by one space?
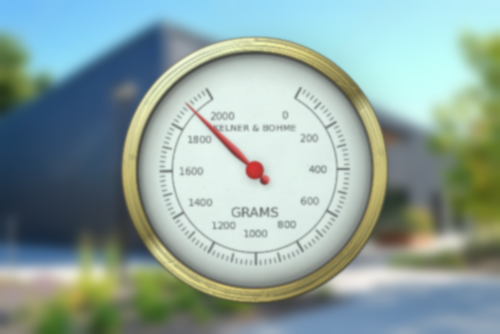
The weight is 1900 g
